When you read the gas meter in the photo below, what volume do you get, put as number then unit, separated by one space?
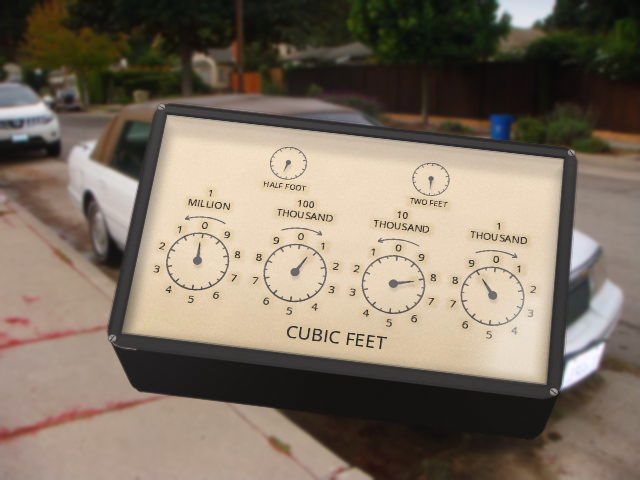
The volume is 7900 ft³
